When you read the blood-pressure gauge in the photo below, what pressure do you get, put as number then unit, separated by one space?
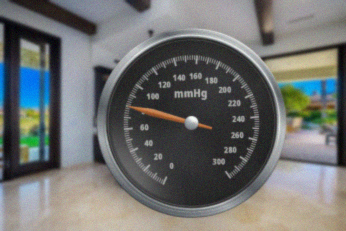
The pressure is 80 mmHg
